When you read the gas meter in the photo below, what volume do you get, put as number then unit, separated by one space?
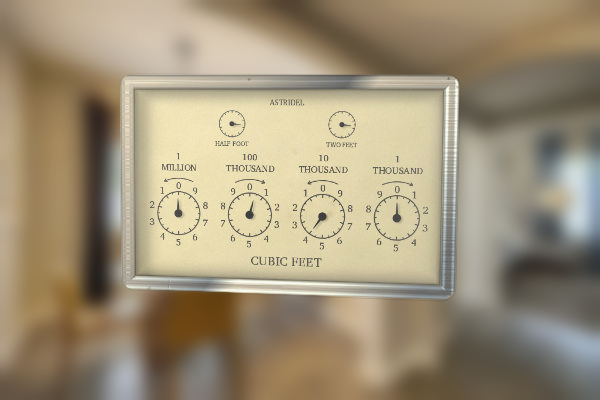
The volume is 4000 ft³
